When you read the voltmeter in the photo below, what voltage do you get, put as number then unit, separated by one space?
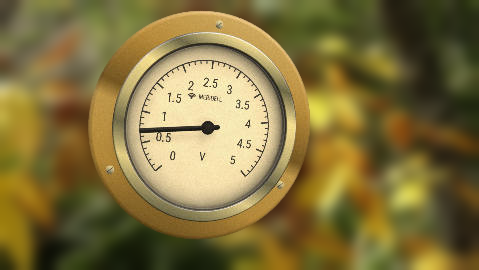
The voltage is 0.7 V
